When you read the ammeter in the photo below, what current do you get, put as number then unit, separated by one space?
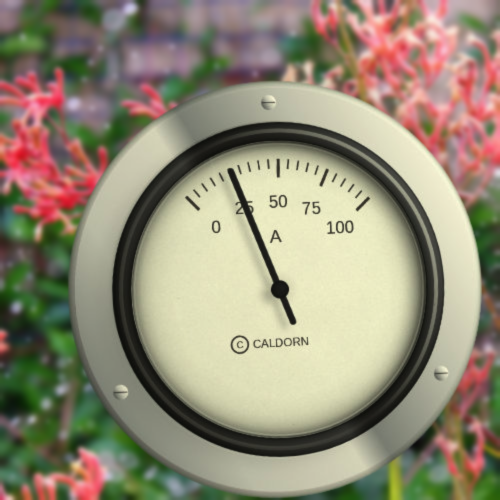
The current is 25 A
